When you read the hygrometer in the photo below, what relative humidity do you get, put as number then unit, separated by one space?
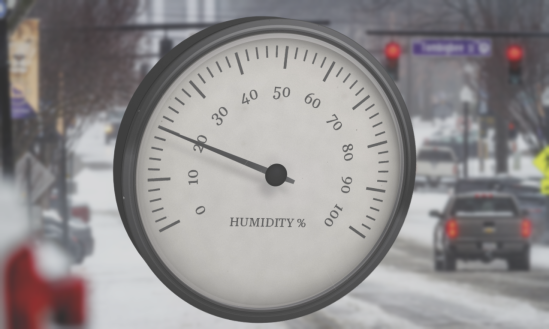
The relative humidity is 20 %
